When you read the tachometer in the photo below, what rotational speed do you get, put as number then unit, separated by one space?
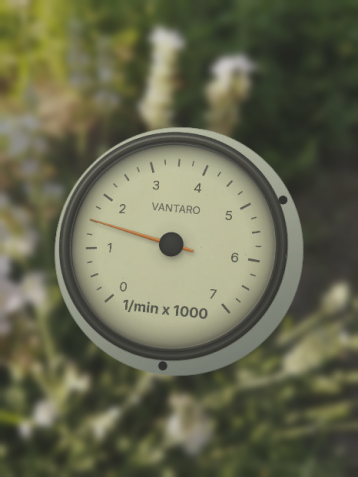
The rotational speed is 1500 rpm
